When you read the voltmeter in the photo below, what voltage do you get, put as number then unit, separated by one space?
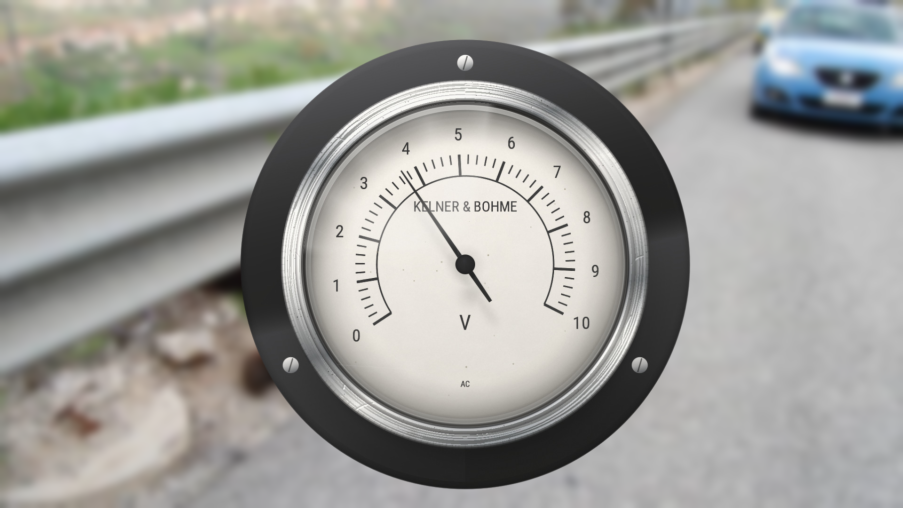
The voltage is 3.7 V
